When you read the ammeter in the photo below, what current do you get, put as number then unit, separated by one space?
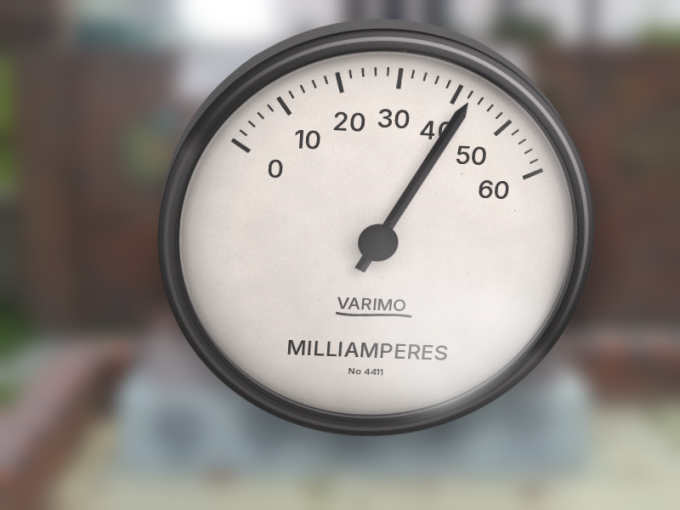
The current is 42 mA
